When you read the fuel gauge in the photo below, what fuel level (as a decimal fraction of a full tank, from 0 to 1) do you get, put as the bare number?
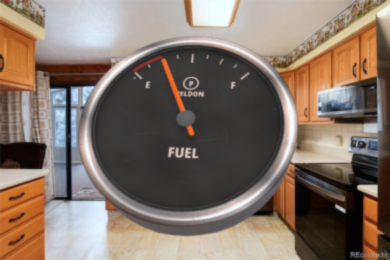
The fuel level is 0.25
